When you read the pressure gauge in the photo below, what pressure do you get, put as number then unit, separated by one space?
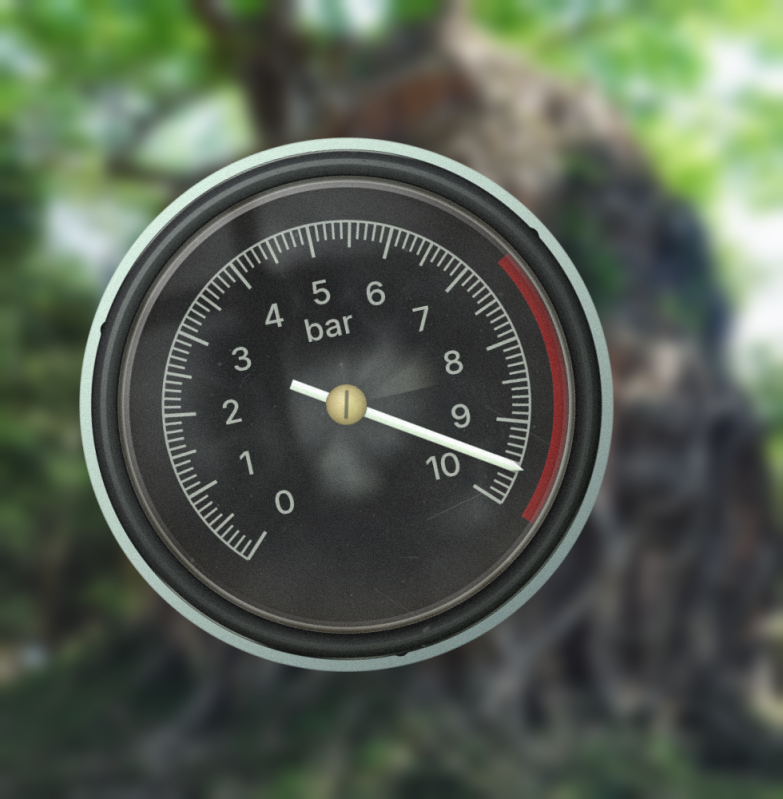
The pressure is 9.55 bar
